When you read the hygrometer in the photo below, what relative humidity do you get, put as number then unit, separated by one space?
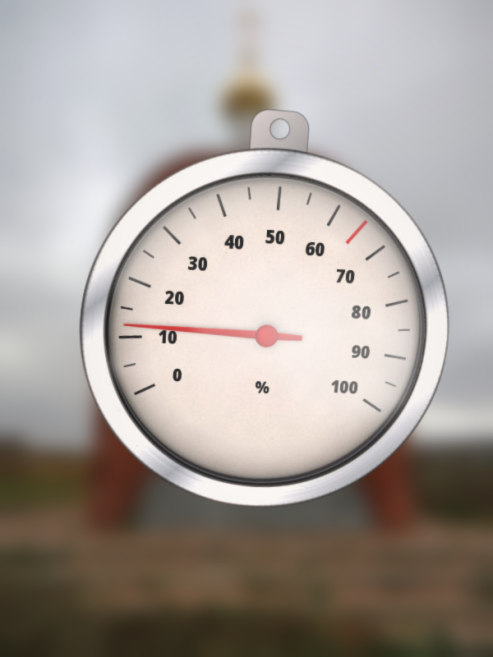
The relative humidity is 12.5 %
